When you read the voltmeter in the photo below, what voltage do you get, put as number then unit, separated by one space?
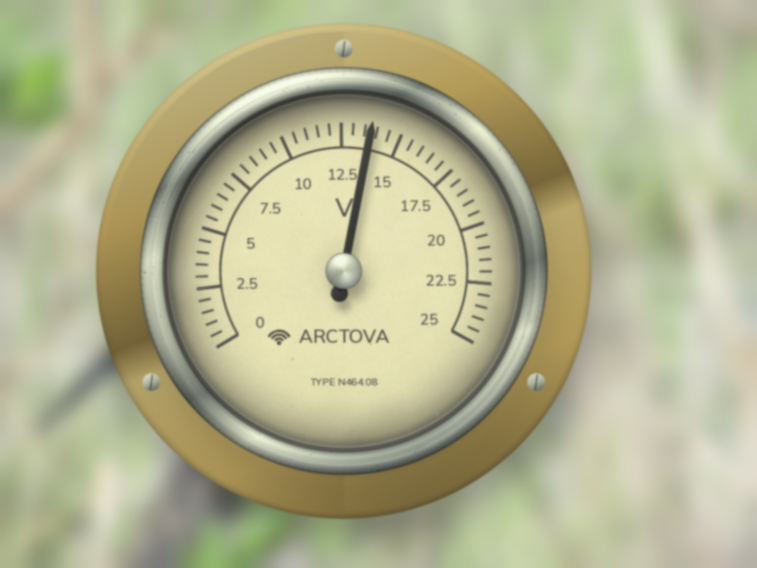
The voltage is 13.75 V
